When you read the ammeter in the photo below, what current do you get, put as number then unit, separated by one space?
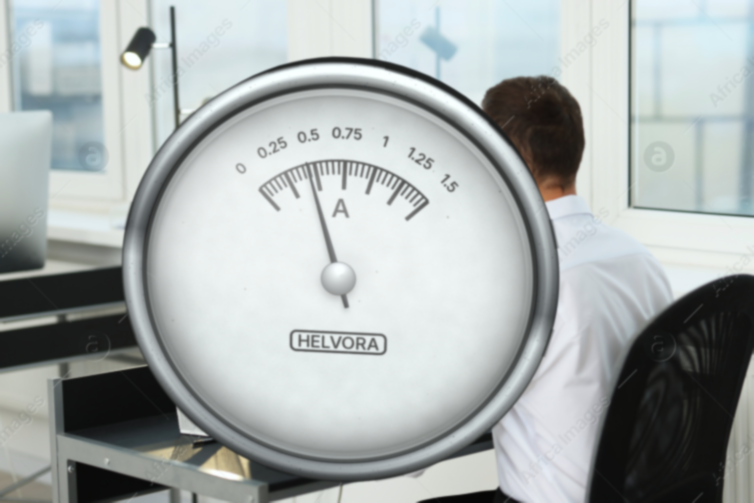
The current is 0.45 A
